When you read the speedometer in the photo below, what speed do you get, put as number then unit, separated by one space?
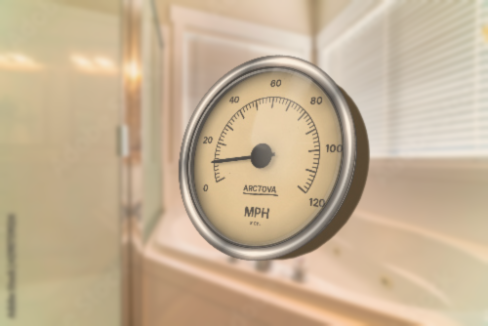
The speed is 10 mph
